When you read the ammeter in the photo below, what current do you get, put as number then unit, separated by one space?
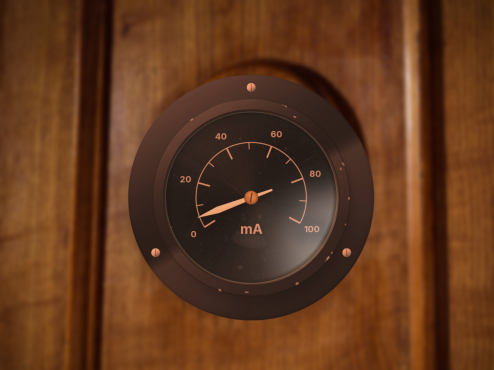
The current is 5 mA
